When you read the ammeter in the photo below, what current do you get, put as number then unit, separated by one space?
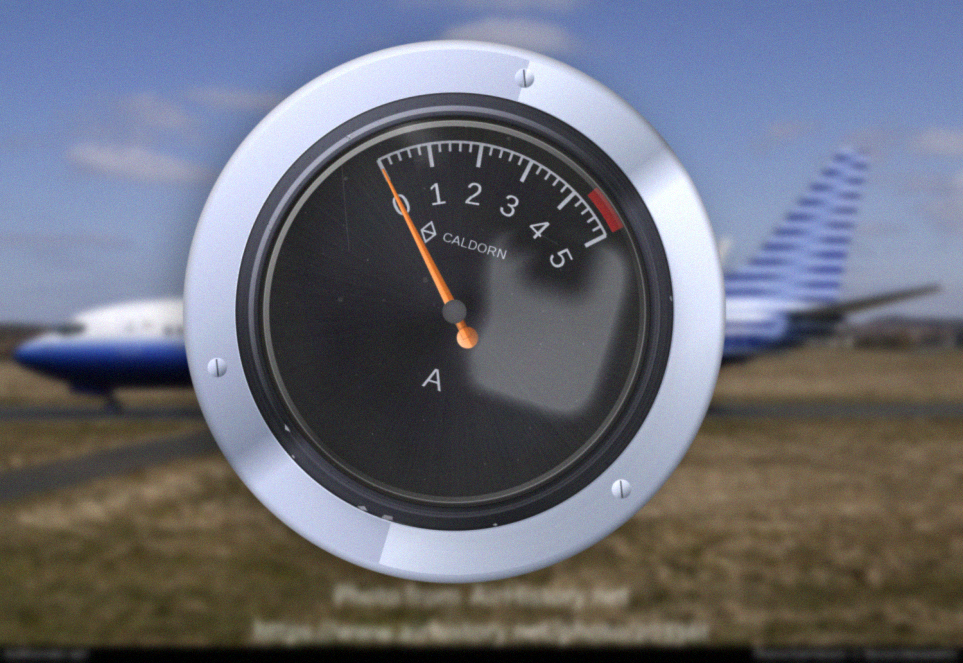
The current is 0 A
